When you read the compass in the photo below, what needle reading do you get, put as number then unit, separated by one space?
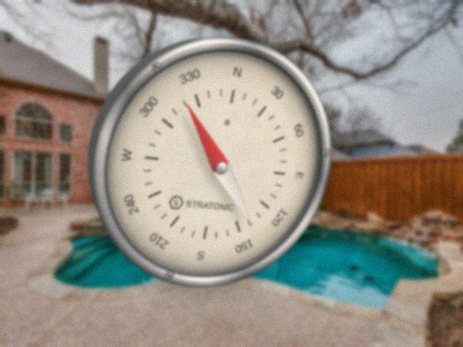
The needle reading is 320 °
